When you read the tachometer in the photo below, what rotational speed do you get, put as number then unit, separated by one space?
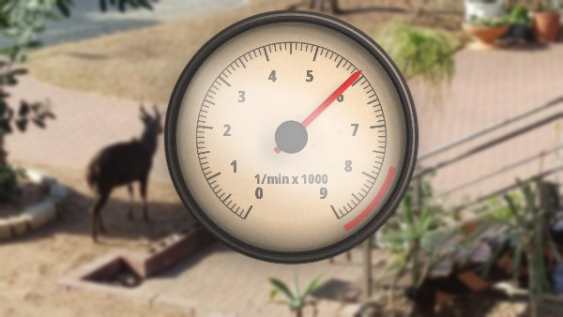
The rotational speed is 5900 rpm
